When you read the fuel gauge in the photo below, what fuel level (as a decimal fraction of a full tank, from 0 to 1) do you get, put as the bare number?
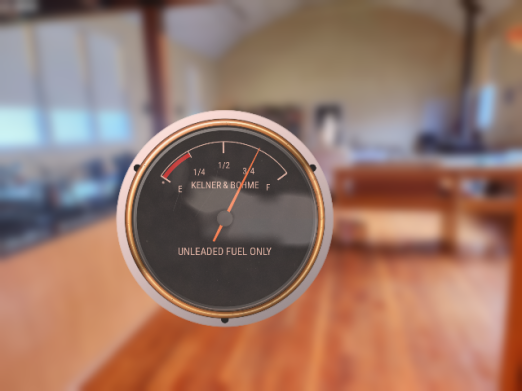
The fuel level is 0.75
